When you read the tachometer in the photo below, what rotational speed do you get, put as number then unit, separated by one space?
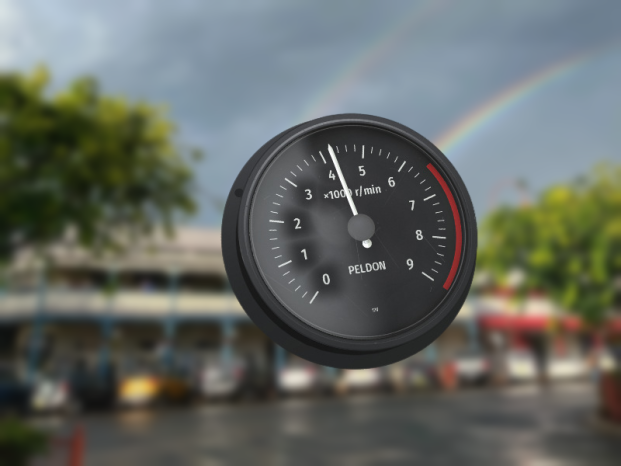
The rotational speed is 4200 rpm
